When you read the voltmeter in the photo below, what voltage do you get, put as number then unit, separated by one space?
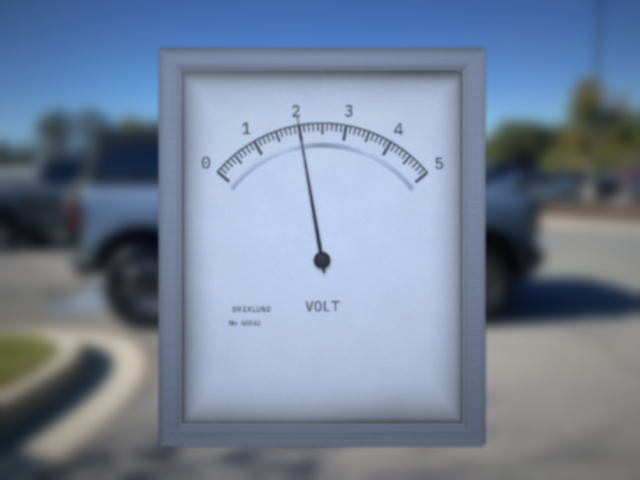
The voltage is 2 V
